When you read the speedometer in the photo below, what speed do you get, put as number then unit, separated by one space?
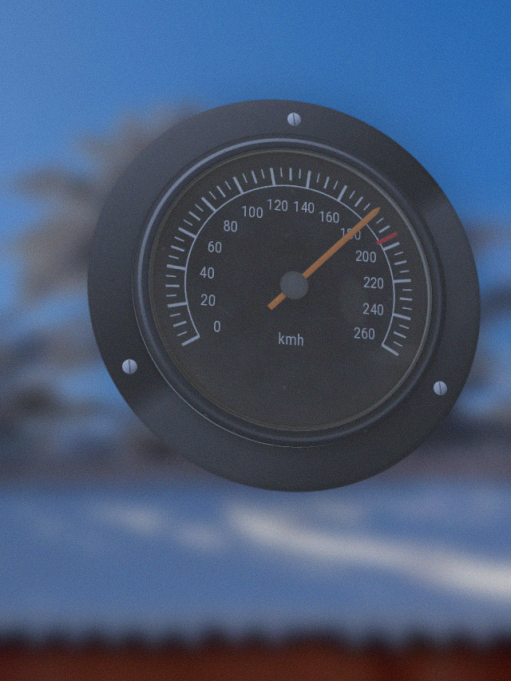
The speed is 180 km/h
